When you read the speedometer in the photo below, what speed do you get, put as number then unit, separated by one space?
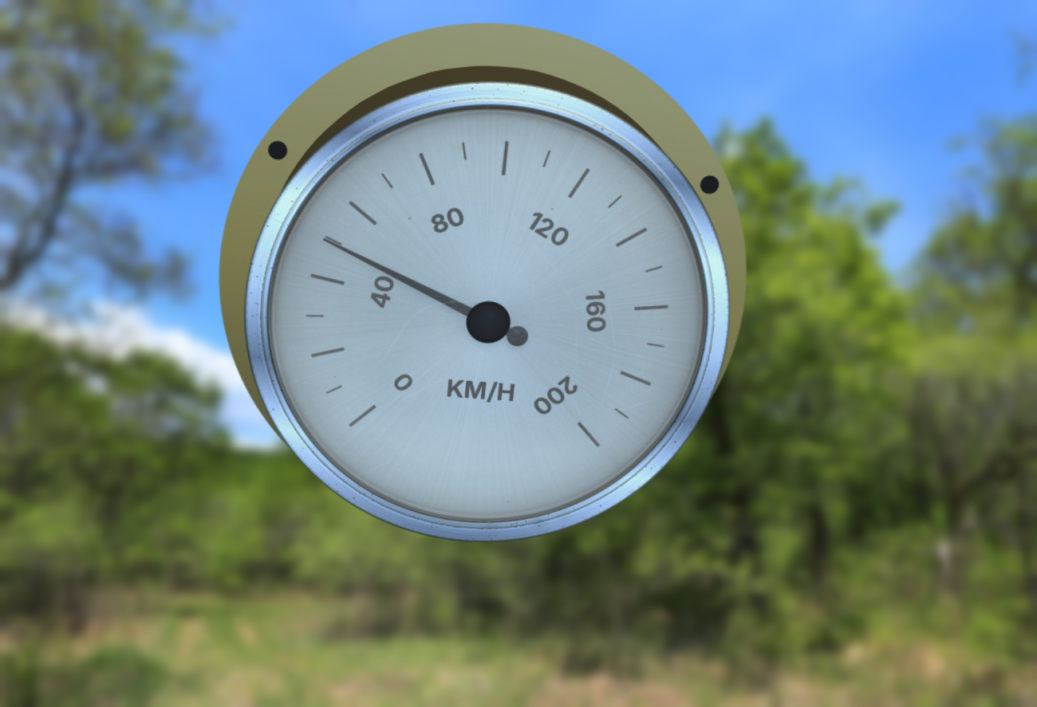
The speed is 50 km/h
